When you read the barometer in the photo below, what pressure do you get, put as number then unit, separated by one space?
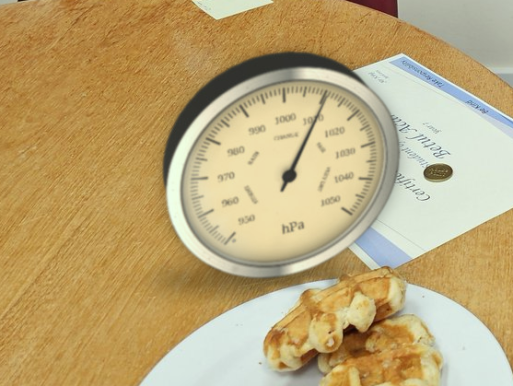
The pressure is 1010 hPa
